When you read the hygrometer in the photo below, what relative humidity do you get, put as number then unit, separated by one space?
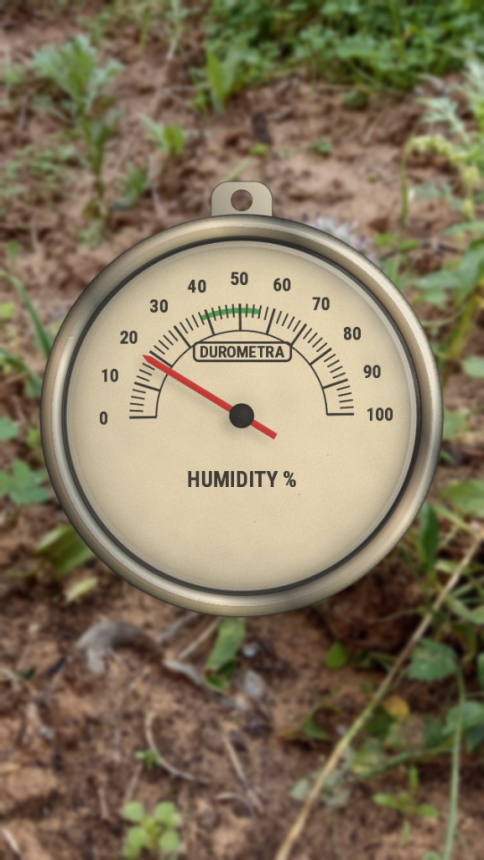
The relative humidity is 18 %
